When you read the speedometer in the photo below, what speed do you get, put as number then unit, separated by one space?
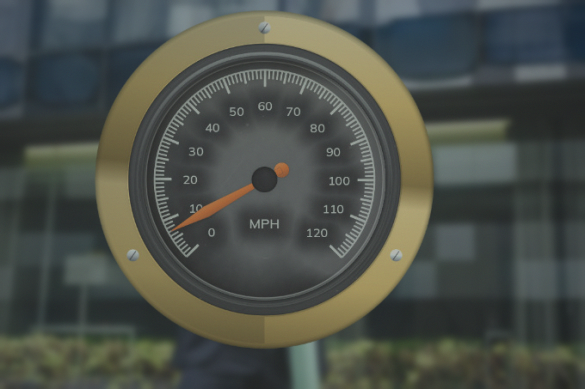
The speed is 7 mph
